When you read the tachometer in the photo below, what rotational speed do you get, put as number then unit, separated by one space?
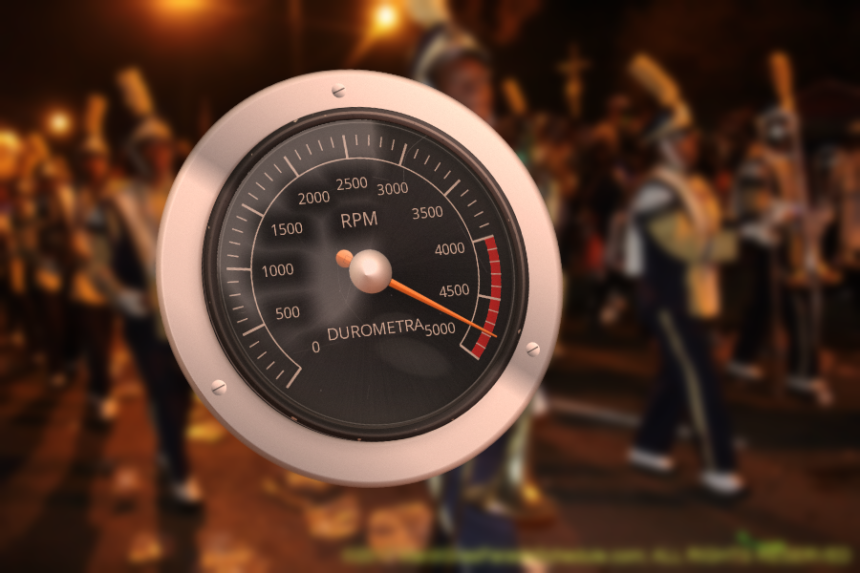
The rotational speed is 4800 rpm
